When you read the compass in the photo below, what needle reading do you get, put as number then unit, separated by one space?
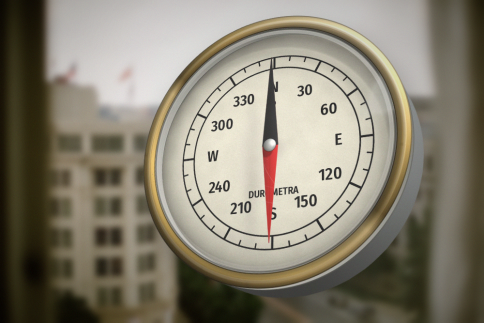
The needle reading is 180 °
